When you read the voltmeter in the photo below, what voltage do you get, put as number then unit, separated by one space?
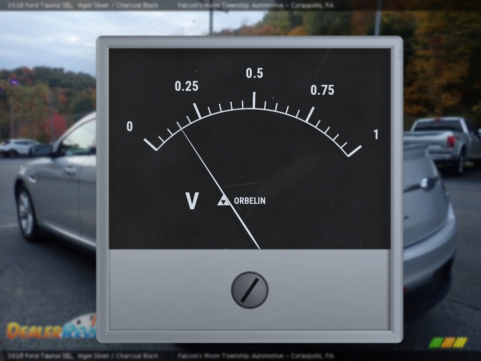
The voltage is 0.15 V
